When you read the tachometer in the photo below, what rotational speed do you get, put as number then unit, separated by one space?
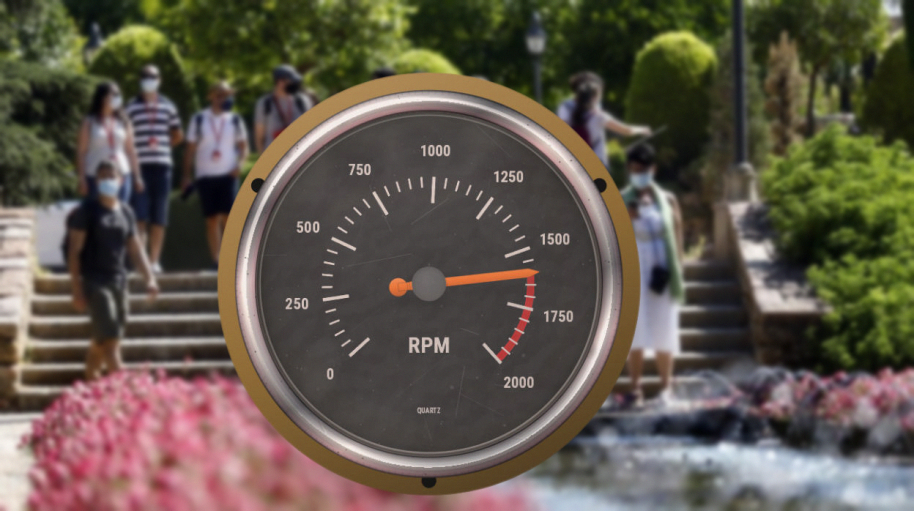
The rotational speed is 1600 rpm
